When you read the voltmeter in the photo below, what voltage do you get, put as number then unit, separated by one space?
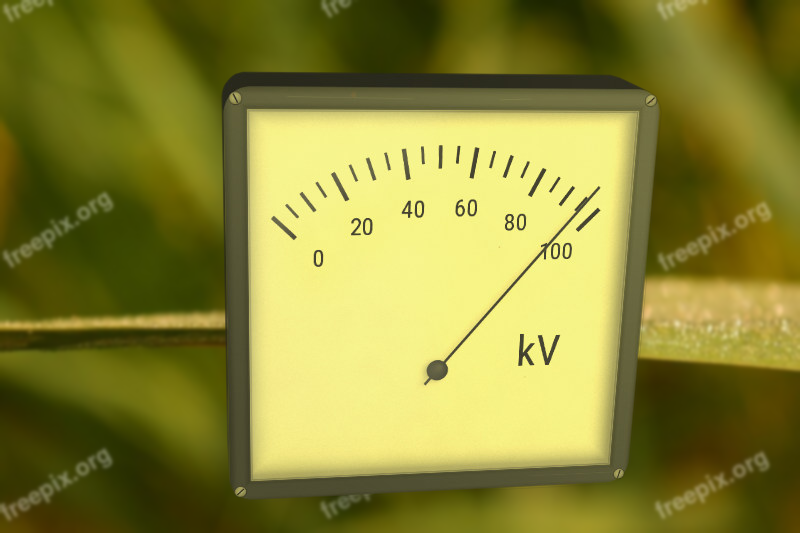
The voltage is 95 kV
